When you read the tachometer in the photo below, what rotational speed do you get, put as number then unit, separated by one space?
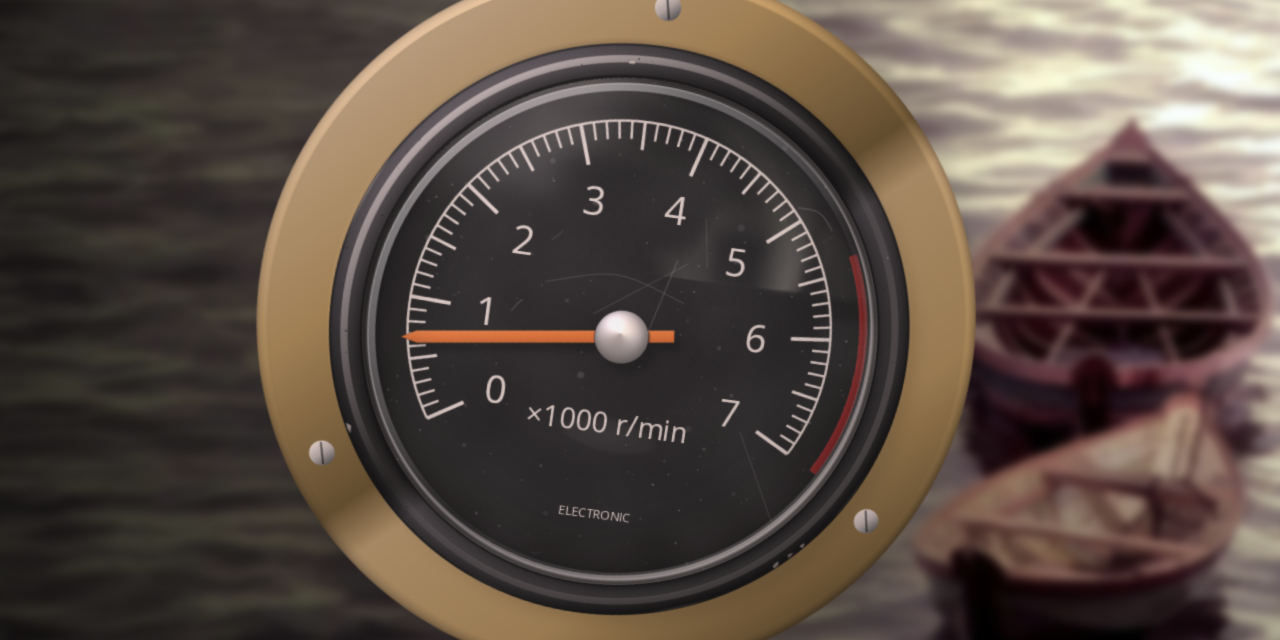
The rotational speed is 700 rpm
